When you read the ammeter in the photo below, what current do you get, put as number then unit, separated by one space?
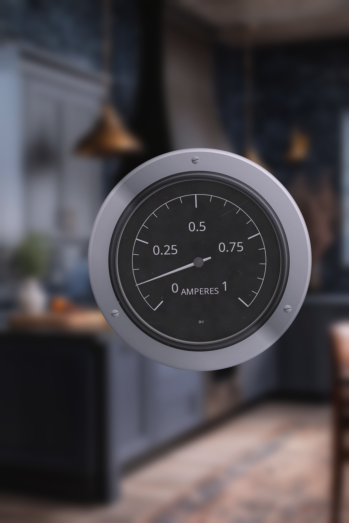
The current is 0.1 A
